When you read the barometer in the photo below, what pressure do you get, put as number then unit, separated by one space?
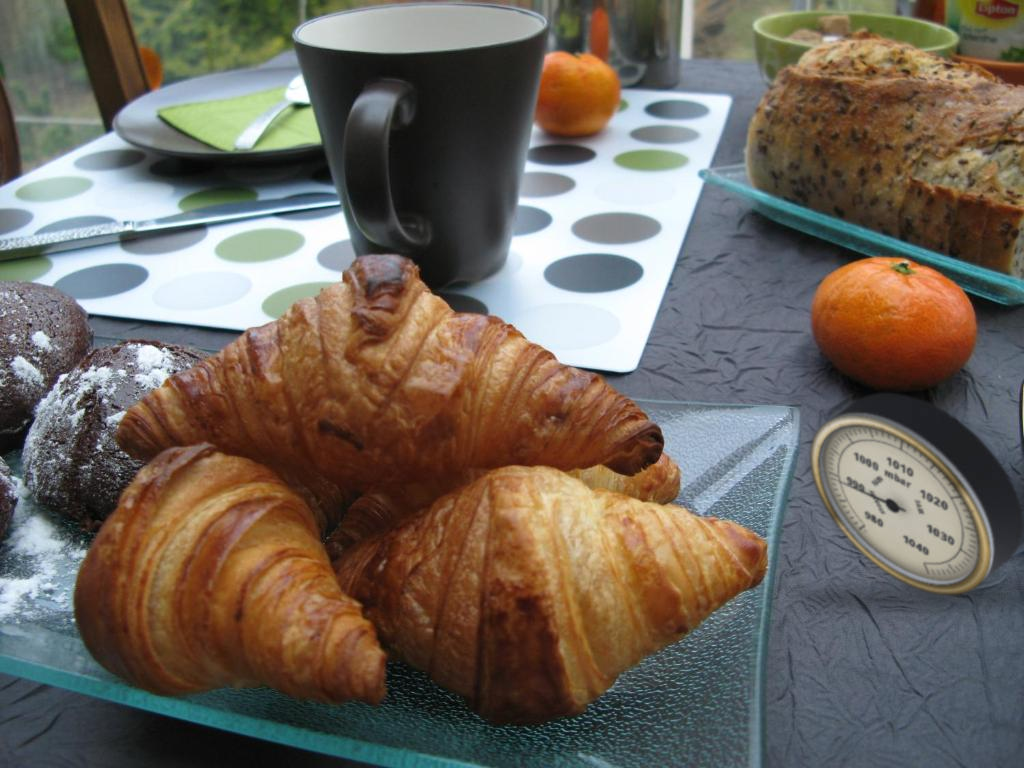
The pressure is 990 mbar
